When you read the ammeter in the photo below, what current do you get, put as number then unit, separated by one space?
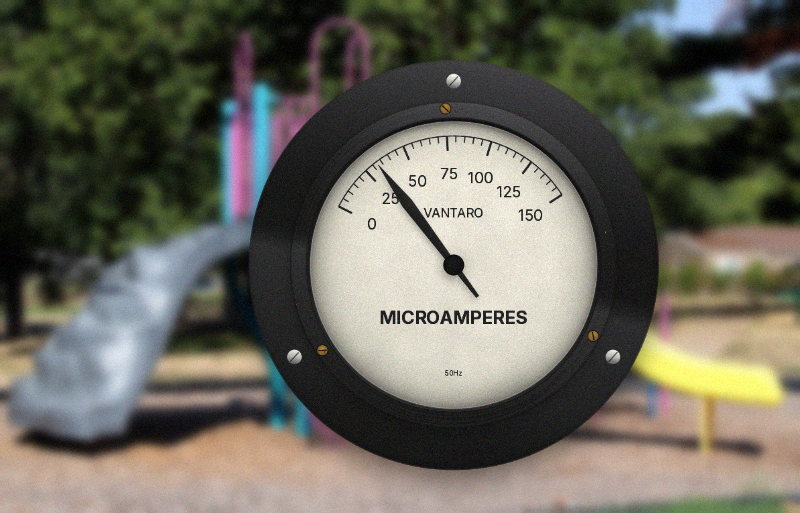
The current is 32.5 µA
